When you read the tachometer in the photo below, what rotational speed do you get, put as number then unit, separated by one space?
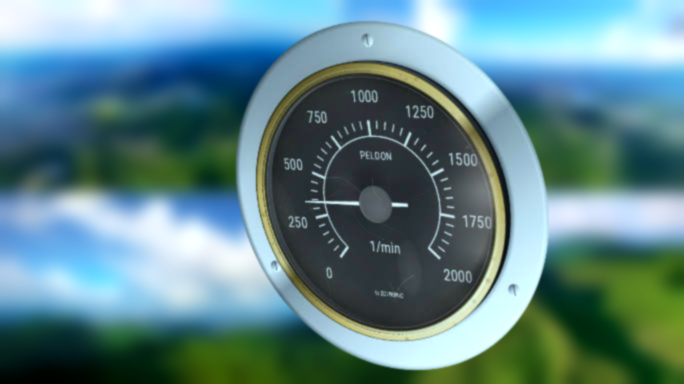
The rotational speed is 350 rpm
